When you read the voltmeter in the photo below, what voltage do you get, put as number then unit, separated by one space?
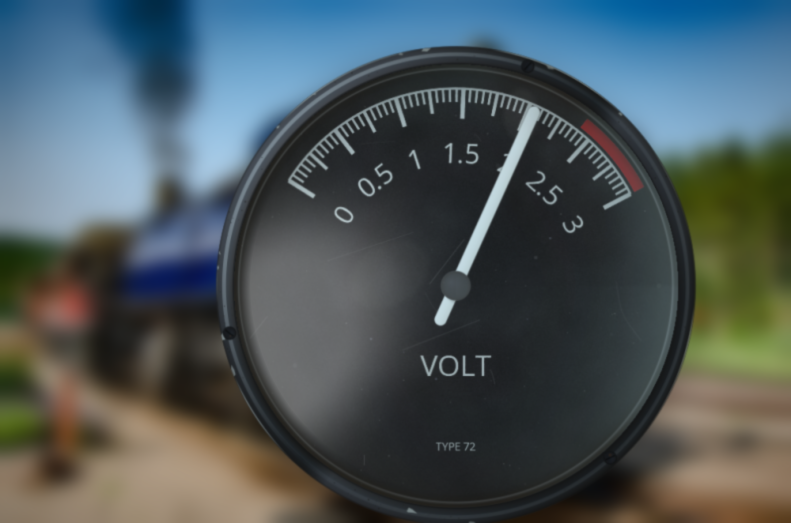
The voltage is 2.05 V
